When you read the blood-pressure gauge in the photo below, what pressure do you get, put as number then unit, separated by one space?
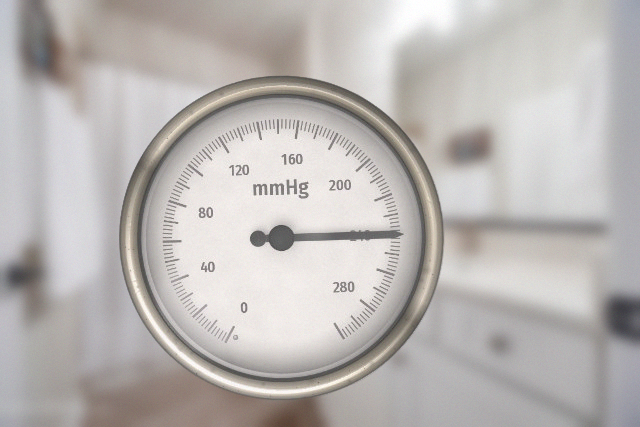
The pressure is 240 mmHg
